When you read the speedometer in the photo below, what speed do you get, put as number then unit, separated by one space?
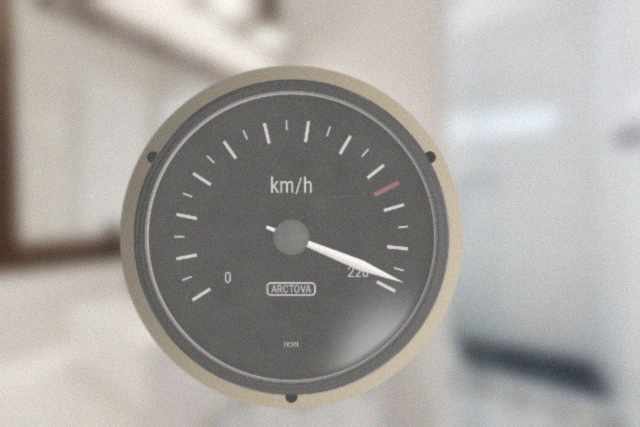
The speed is 215 km/h
